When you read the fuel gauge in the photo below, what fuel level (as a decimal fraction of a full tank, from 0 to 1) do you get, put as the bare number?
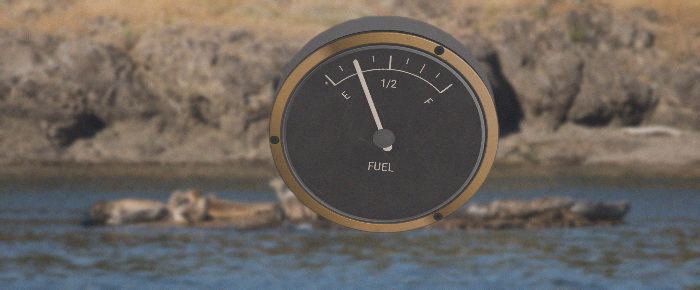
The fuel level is 0.25
